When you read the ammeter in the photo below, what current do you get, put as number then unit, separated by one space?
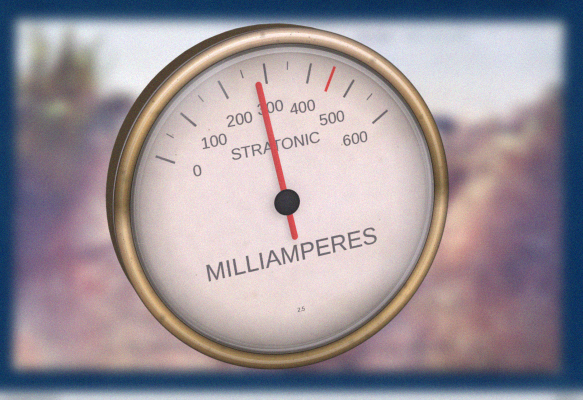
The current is 275 mA
